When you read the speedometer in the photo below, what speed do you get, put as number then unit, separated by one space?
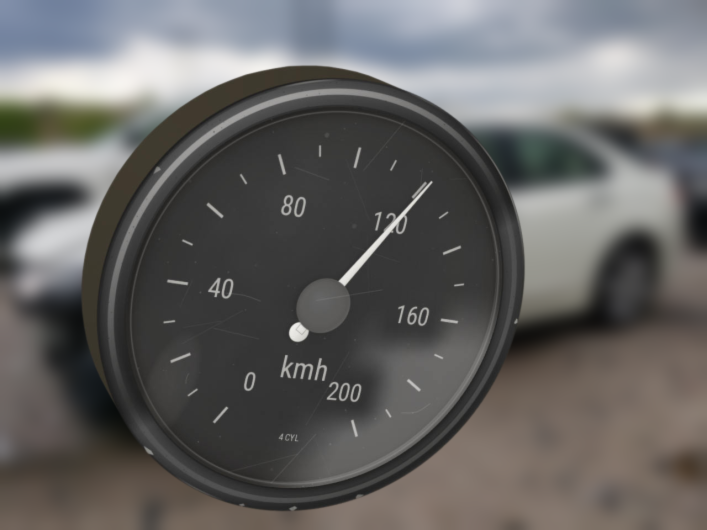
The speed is 120 km/h
